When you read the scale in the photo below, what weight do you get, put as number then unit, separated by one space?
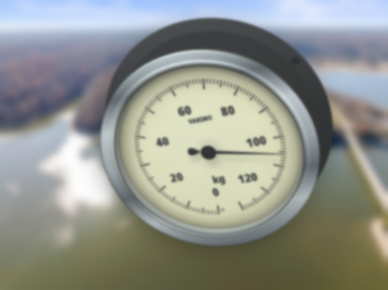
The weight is 105 kg
